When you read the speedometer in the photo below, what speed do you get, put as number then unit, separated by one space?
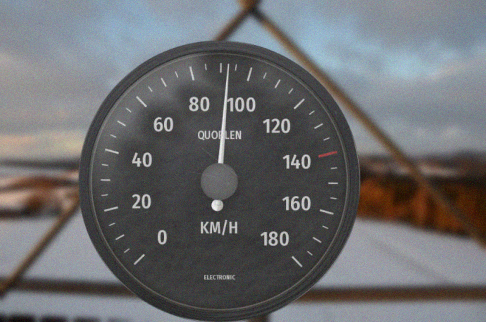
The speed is 92.5 km/h
